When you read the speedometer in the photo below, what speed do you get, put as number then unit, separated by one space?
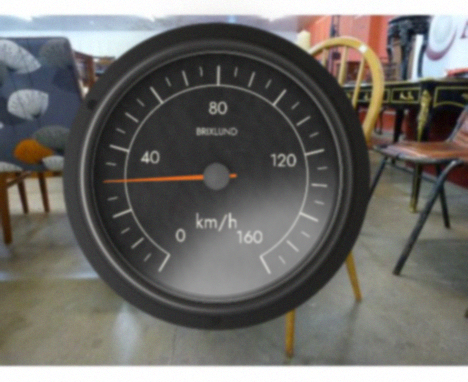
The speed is 30 km/h
